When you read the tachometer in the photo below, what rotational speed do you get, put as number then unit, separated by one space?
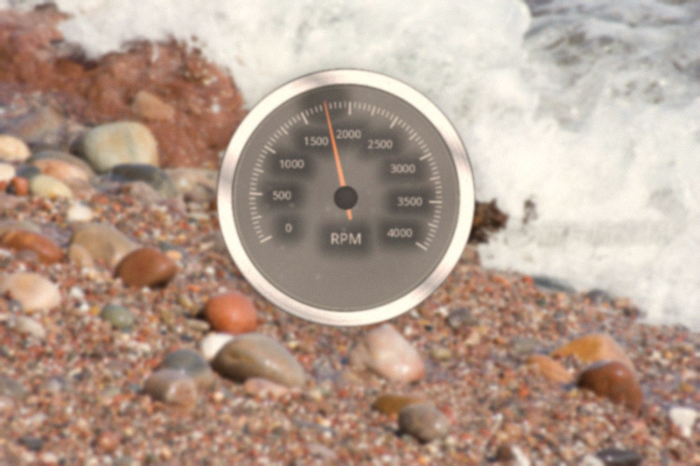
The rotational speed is 1750 rpm
